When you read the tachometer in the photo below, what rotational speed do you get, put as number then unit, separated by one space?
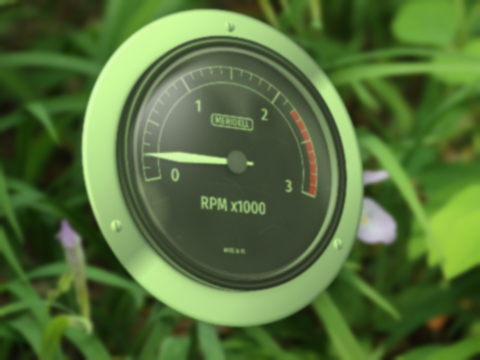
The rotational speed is 200 rpm
